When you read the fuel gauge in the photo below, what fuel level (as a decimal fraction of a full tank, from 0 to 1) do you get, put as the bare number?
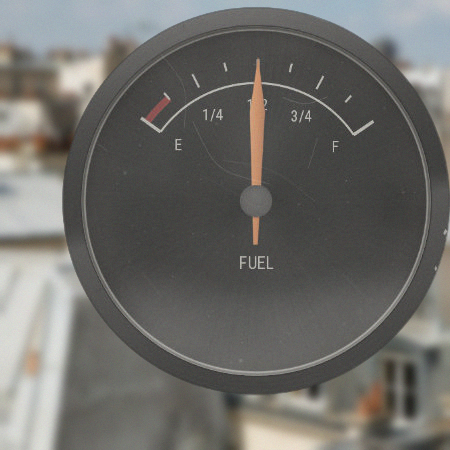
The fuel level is 0.5
